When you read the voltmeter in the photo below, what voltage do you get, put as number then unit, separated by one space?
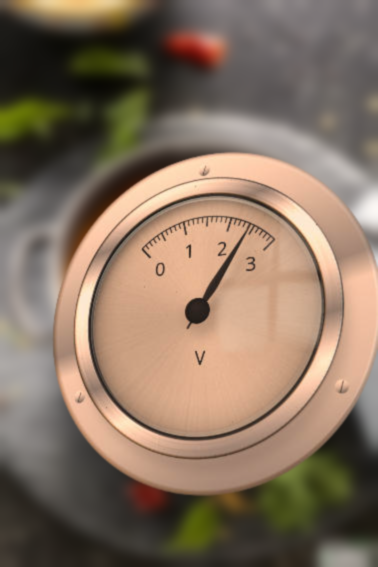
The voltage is 2.5 V
